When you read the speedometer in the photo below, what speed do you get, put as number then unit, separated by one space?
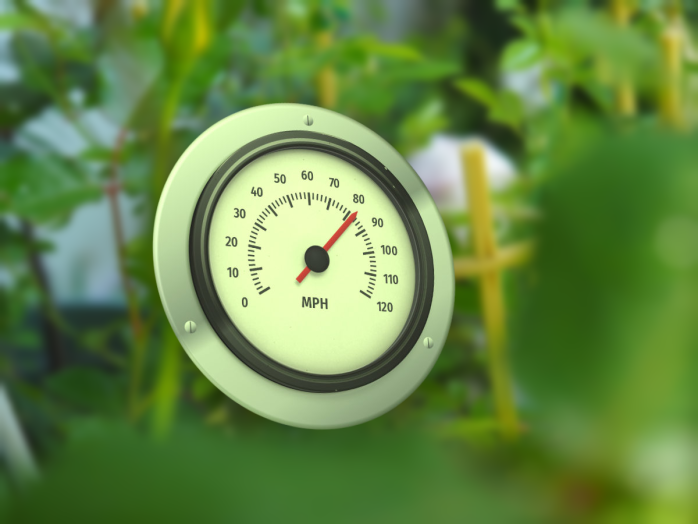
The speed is 82 mph
